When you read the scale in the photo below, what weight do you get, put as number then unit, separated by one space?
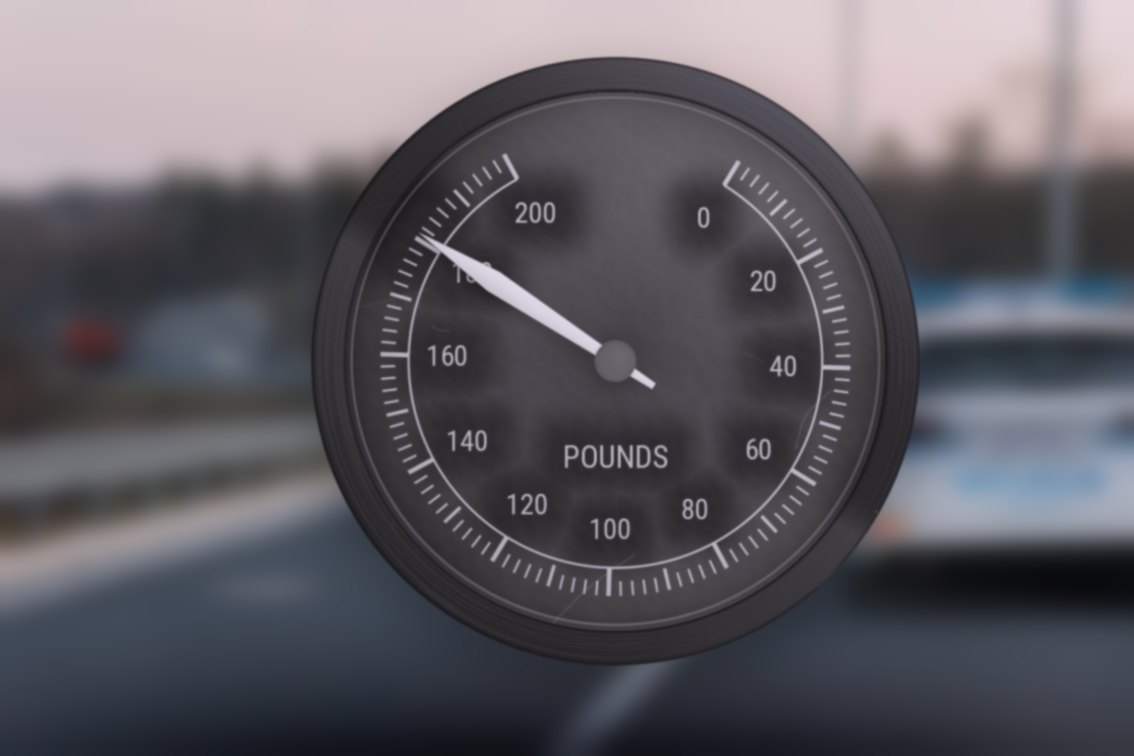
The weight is 181 lb
